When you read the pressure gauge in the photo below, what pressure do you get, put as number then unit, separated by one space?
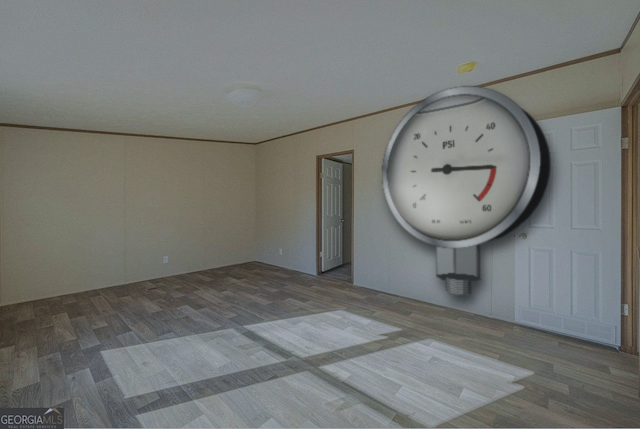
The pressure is 50 psi
